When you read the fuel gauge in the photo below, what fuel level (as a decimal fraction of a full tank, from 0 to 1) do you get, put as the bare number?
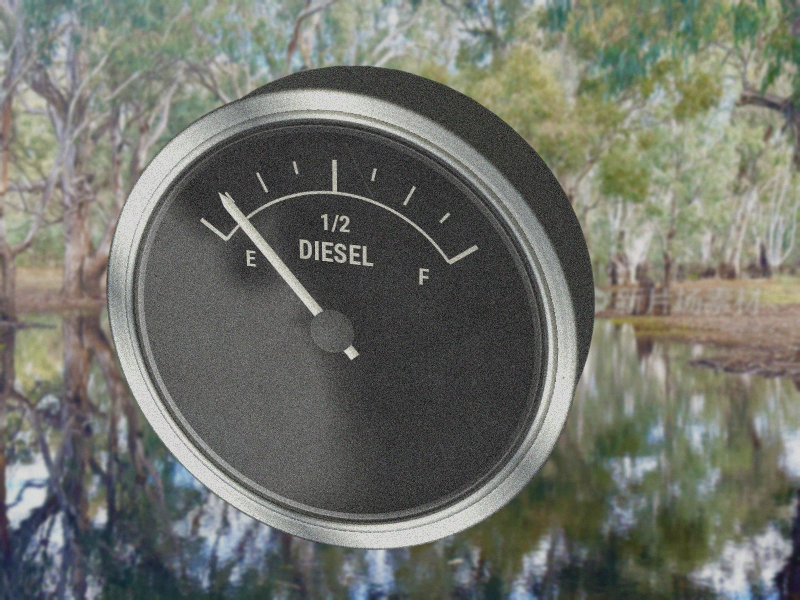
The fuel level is 0.125
